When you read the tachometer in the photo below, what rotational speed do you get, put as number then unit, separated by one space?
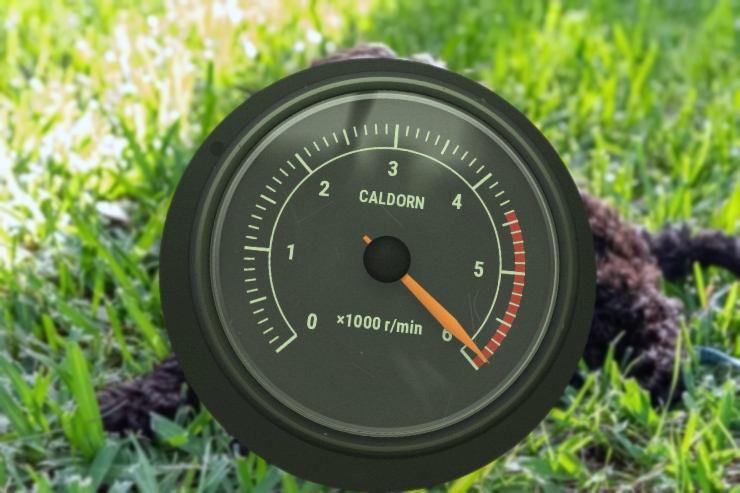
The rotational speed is 5900 rpm
